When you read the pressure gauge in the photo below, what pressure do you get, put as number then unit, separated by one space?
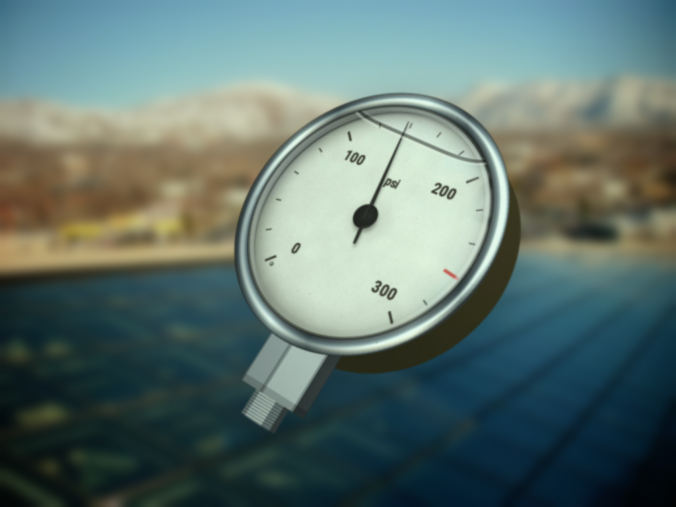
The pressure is 140 psi
